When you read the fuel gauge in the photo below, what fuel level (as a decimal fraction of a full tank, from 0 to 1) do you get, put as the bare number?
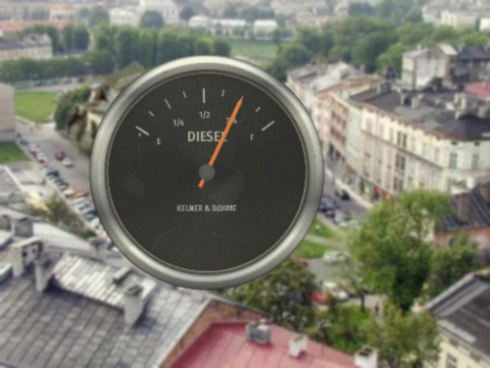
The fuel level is 0.75
